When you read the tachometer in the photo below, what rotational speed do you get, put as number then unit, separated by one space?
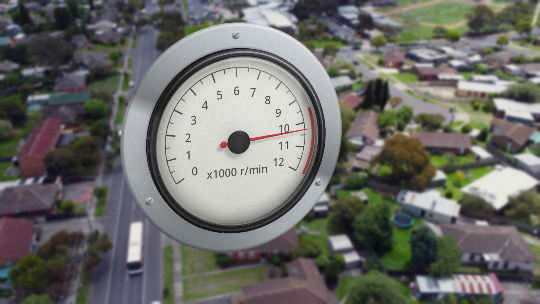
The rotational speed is 10250 rpm
